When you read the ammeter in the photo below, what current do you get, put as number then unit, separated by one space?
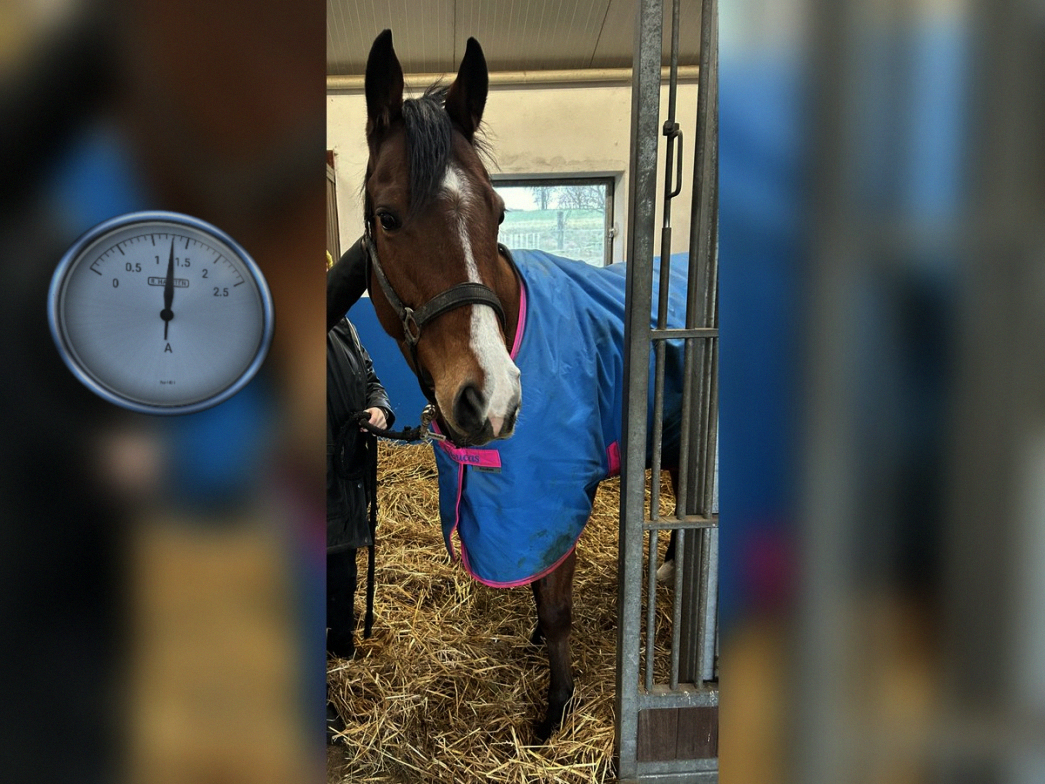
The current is 1.3 A
